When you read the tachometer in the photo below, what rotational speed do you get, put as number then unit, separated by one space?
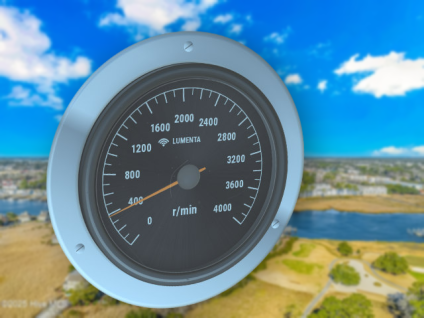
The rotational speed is 400 rpm
